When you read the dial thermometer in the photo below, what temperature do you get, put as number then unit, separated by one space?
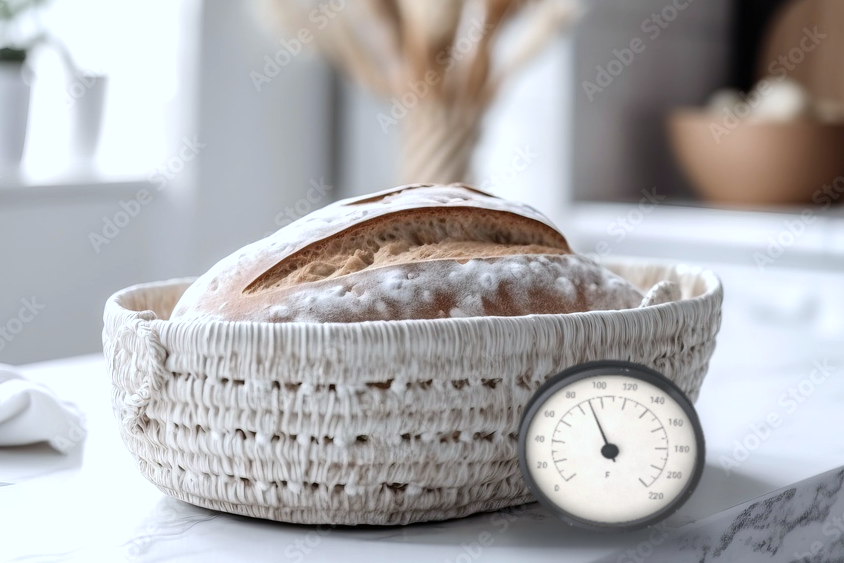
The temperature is 90 °F
